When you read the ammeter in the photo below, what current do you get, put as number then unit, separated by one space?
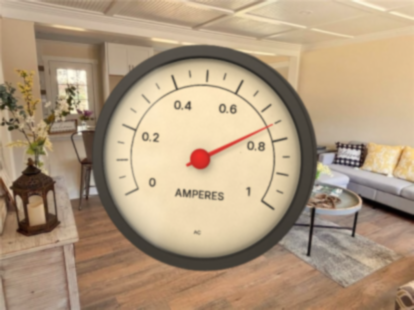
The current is 0.75 A
